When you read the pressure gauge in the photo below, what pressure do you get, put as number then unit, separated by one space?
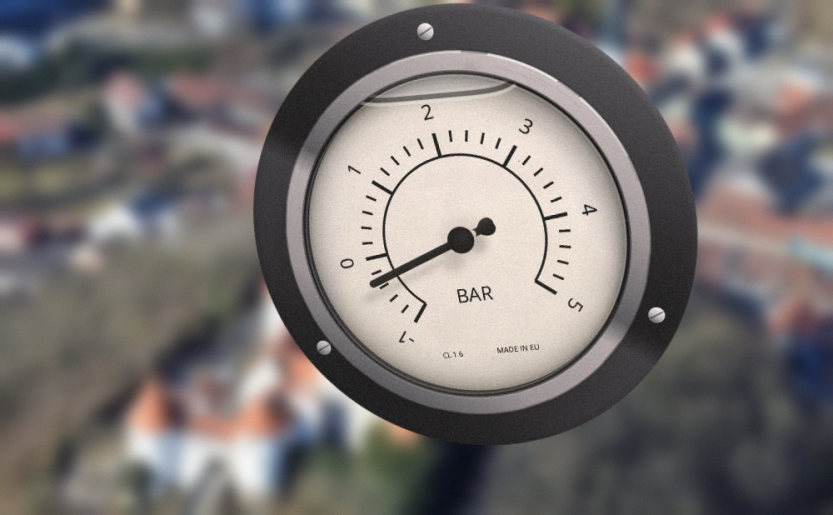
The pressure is -0.3 bar
